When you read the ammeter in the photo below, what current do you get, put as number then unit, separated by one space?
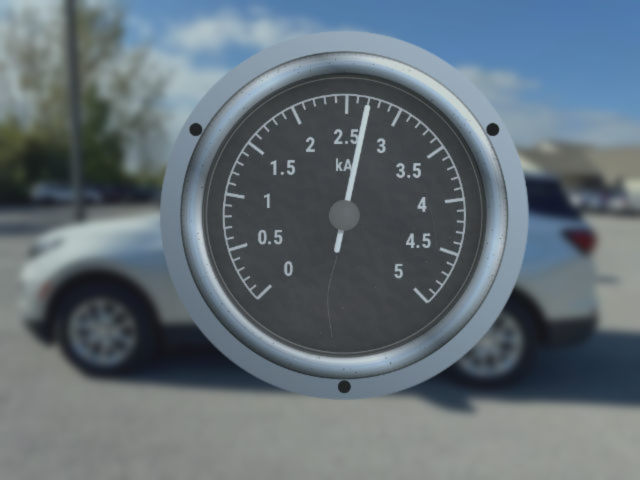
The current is 2.7 kA
